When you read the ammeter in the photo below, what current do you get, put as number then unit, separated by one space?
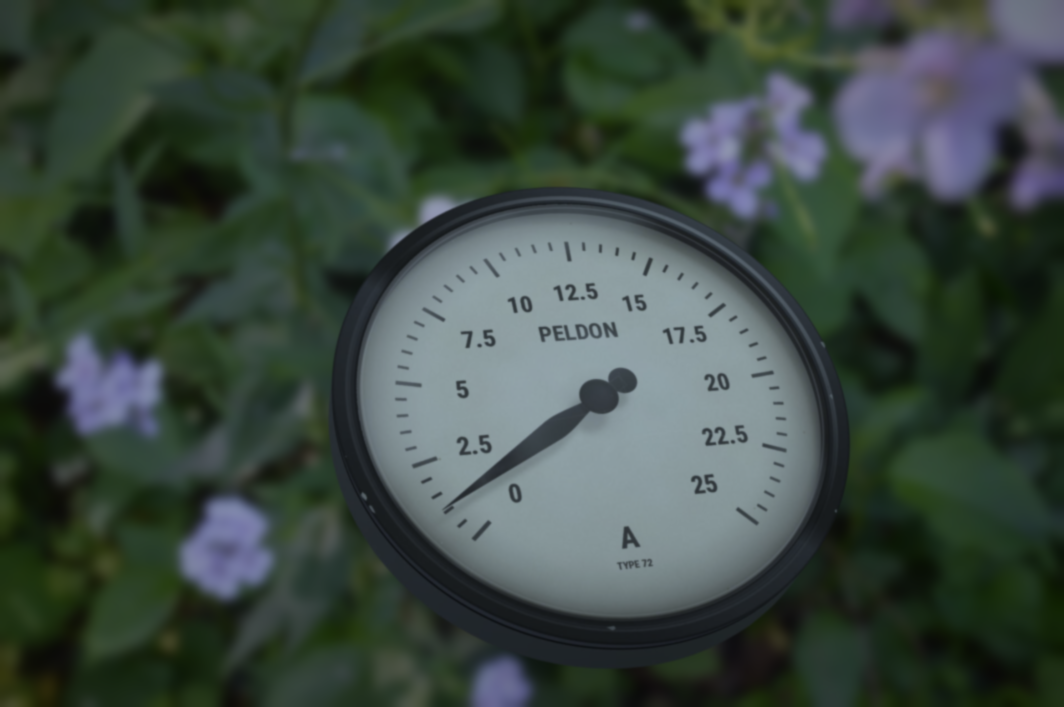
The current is 1 A
